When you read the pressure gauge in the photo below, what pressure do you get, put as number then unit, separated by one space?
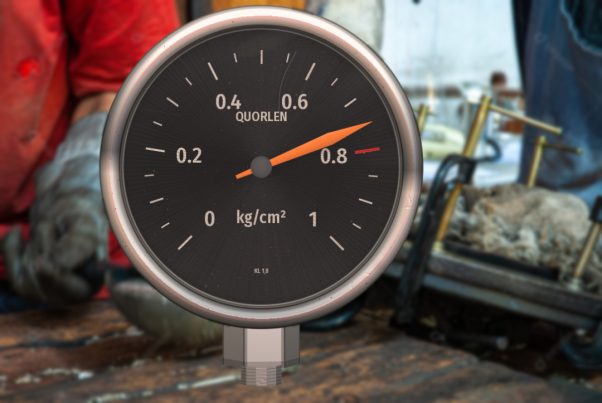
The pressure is 0.75 kg/cm²
